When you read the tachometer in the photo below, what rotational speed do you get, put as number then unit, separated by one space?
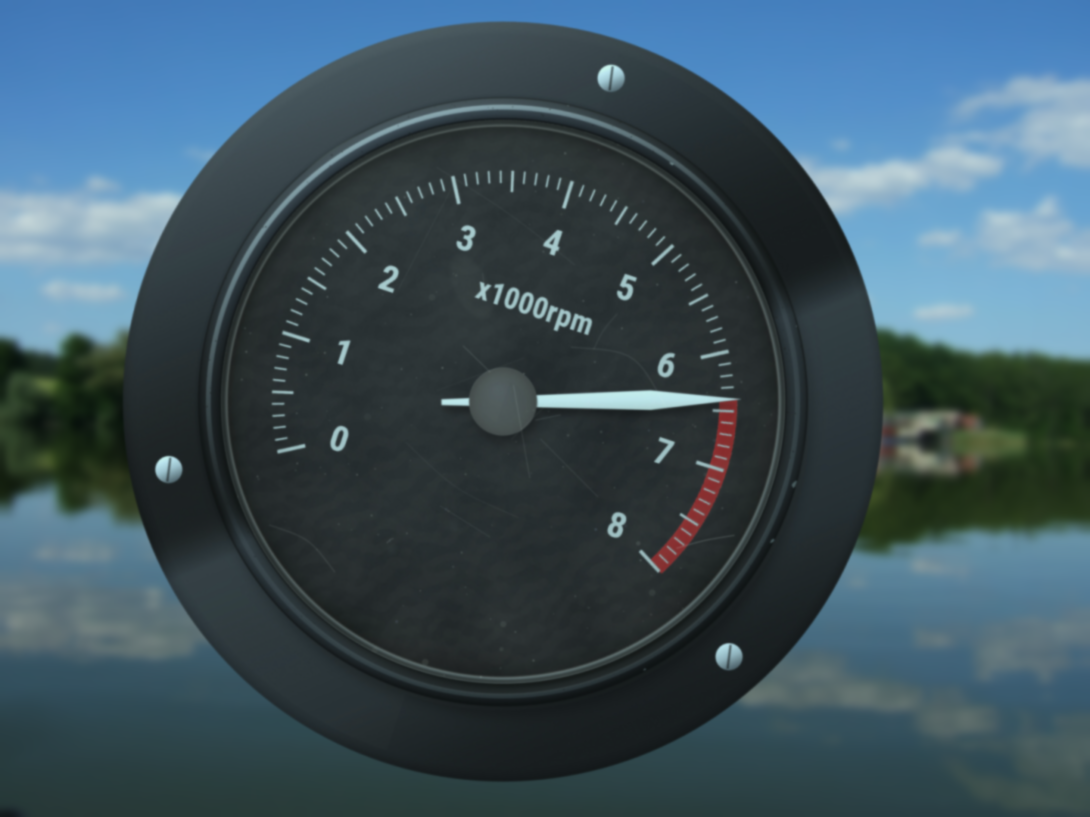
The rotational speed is 6400 rpm
